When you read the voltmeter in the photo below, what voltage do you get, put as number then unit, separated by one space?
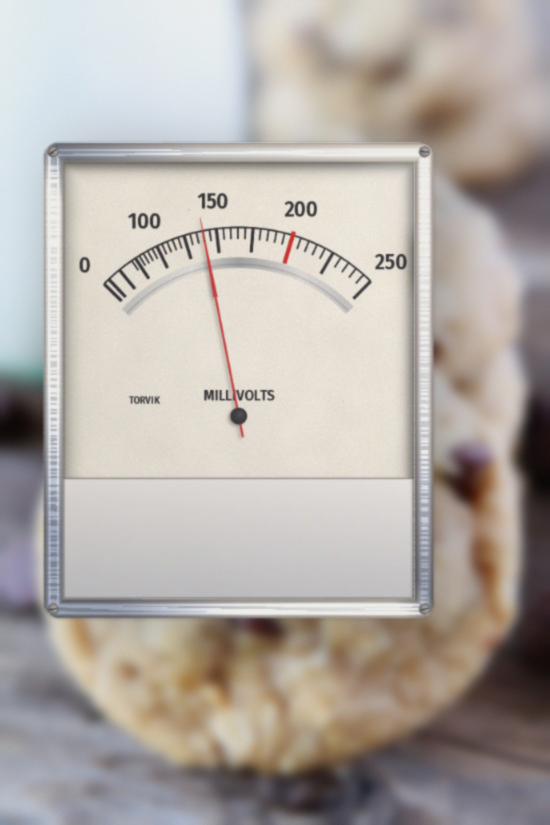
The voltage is 140 mV
